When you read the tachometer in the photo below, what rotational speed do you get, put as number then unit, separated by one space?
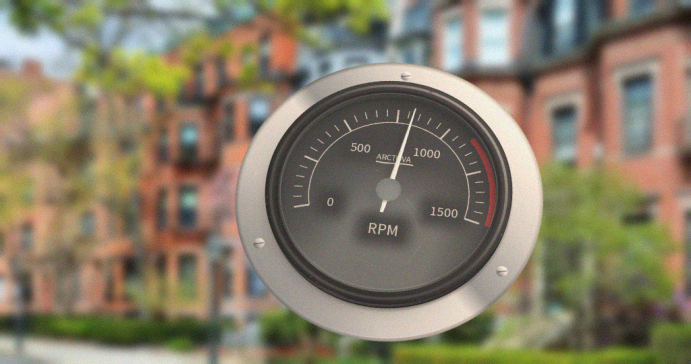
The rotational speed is 825 rpm
